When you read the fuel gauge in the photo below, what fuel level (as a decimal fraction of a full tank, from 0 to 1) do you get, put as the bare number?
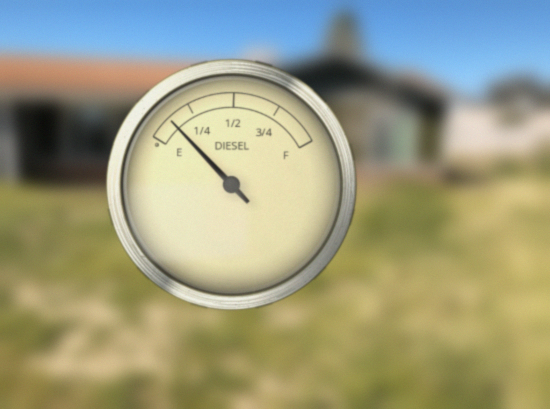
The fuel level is 0.125
